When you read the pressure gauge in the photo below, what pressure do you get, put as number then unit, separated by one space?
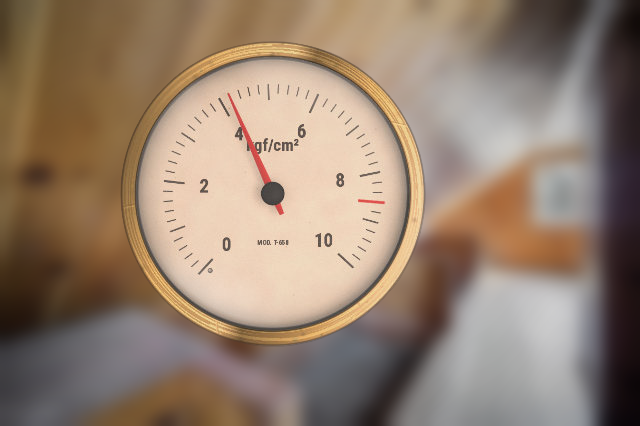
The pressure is 4.2 kg/cm²
